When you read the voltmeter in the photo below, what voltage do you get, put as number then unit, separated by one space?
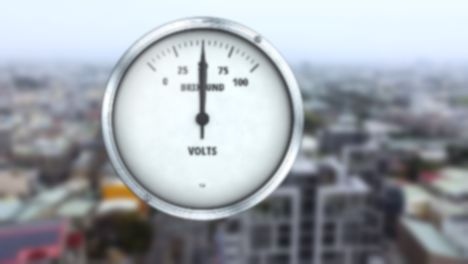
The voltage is 50 V
